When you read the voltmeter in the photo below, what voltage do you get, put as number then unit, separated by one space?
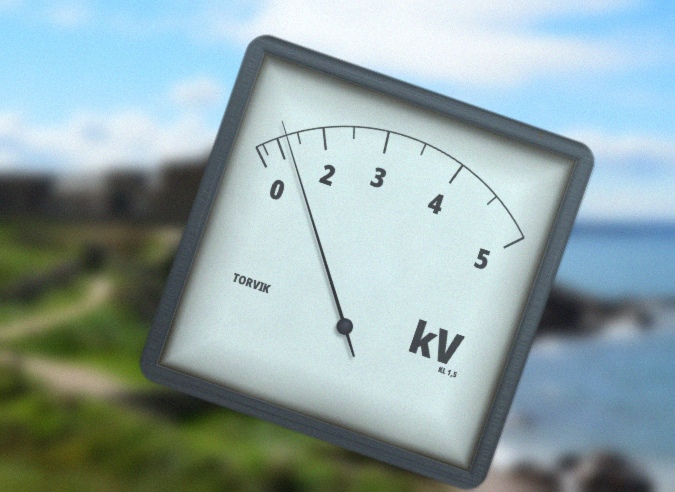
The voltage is 1.25 kV
